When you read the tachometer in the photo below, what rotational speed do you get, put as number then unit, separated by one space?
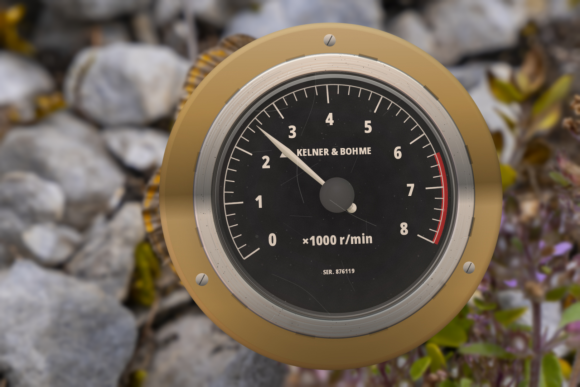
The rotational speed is 2500 rpm
